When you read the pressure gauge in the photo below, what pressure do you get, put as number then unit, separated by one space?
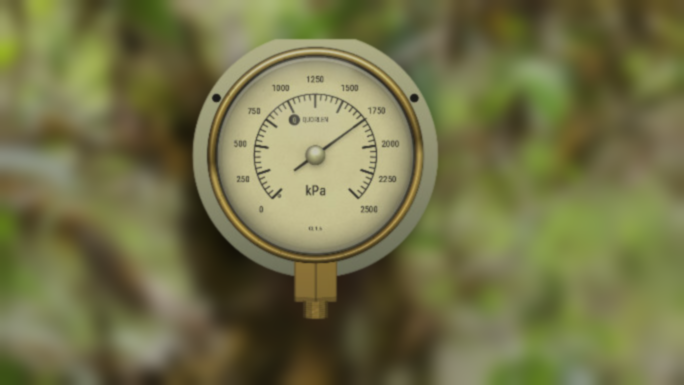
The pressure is 1750 kPa
